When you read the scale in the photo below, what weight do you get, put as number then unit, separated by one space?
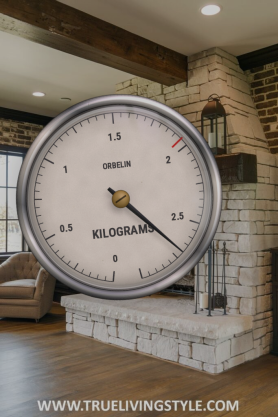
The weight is 2.7 kg
